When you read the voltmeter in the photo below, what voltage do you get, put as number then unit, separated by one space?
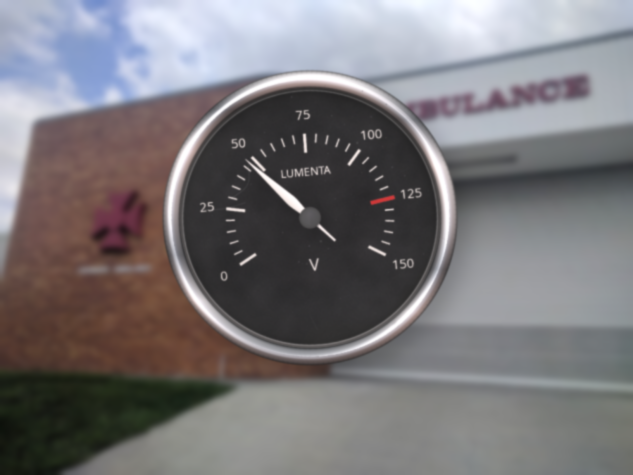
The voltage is 47.5 V
